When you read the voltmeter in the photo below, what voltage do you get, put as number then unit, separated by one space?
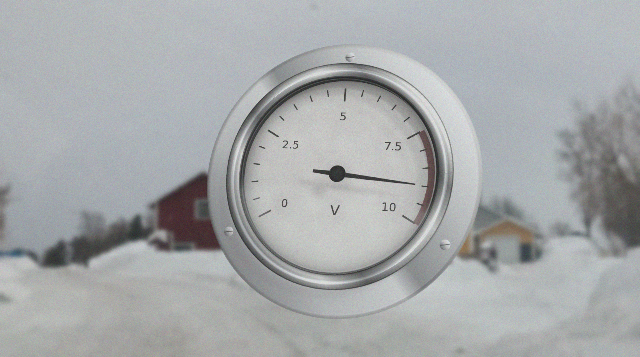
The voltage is 9 V
